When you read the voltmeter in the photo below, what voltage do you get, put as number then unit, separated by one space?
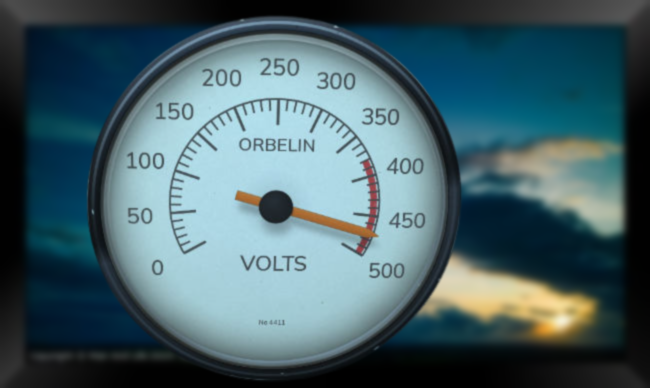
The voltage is 470 V
